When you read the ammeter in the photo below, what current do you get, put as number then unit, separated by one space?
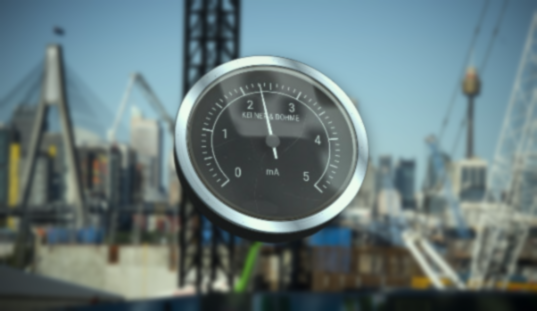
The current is 2.3 mA
